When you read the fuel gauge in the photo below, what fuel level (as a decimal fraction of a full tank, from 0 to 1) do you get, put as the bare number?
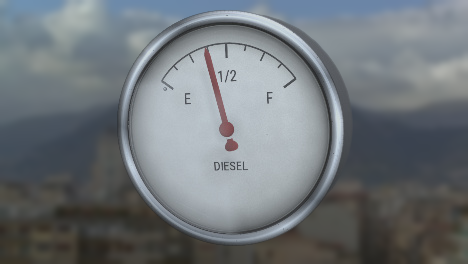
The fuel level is 0.375
